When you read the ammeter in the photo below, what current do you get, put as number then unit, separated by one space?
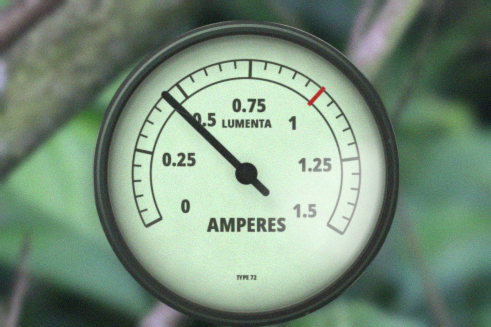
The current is 0.45 A
